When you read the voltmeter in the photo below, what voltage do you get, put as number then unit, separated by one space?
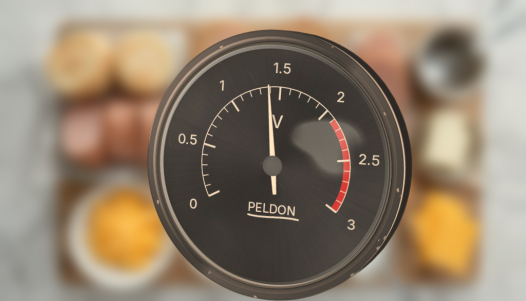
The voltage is 1.4 V
